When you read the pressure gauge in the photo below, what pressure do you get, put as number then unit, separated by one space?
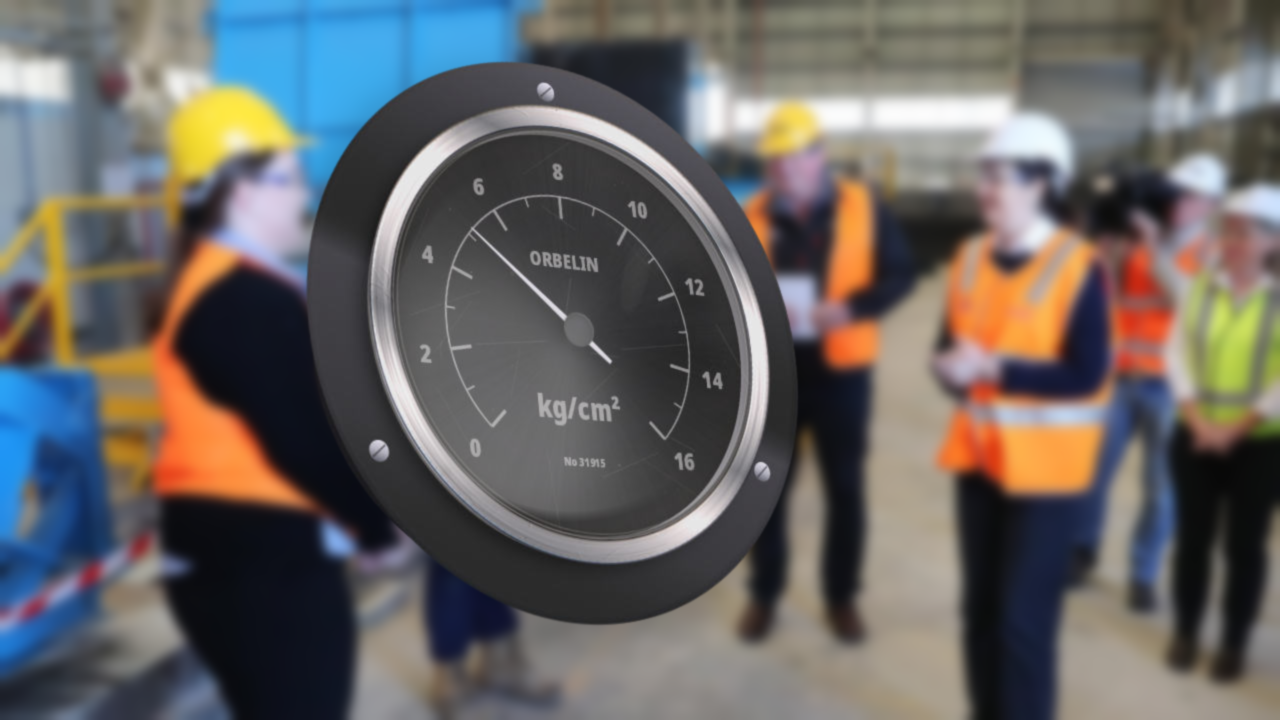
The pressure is 5 kg/cm²
